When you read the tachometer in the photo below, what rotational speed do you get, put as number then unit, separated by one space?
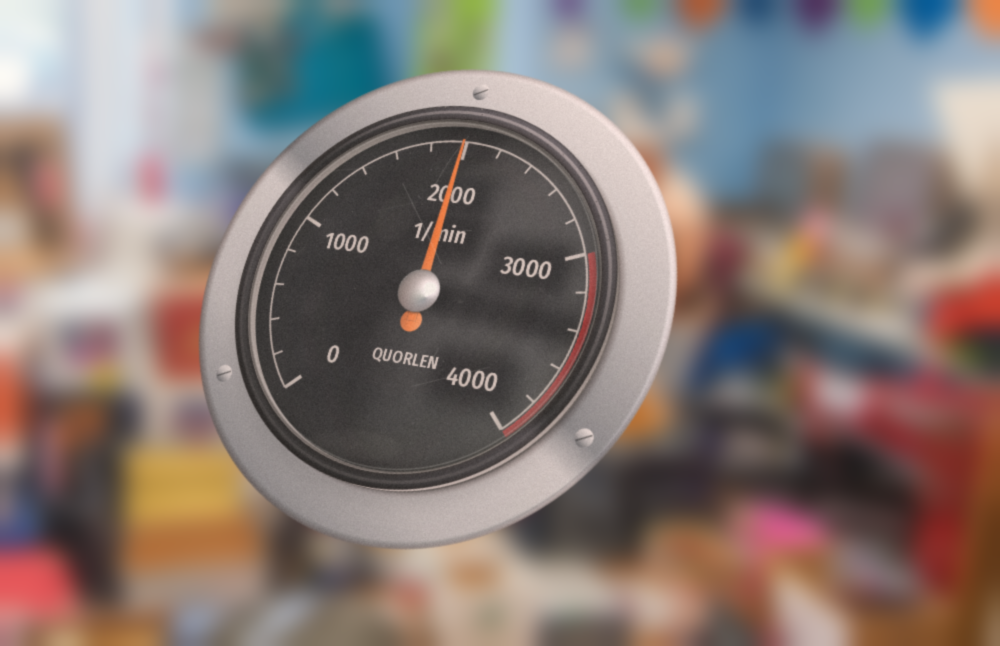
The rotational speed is 2000 rpm
